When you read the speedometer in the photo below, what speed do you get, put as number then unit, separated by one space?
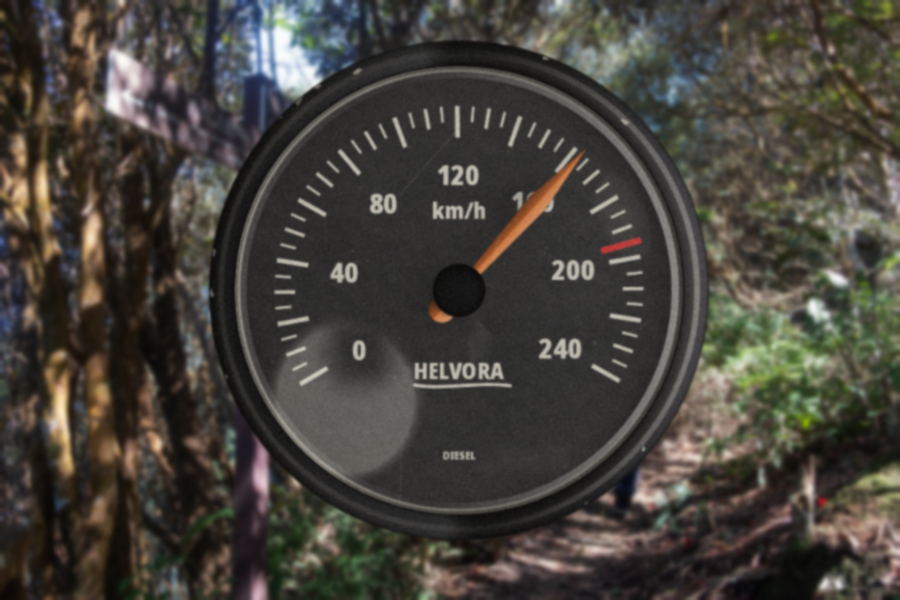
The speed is 162.5 km/h
